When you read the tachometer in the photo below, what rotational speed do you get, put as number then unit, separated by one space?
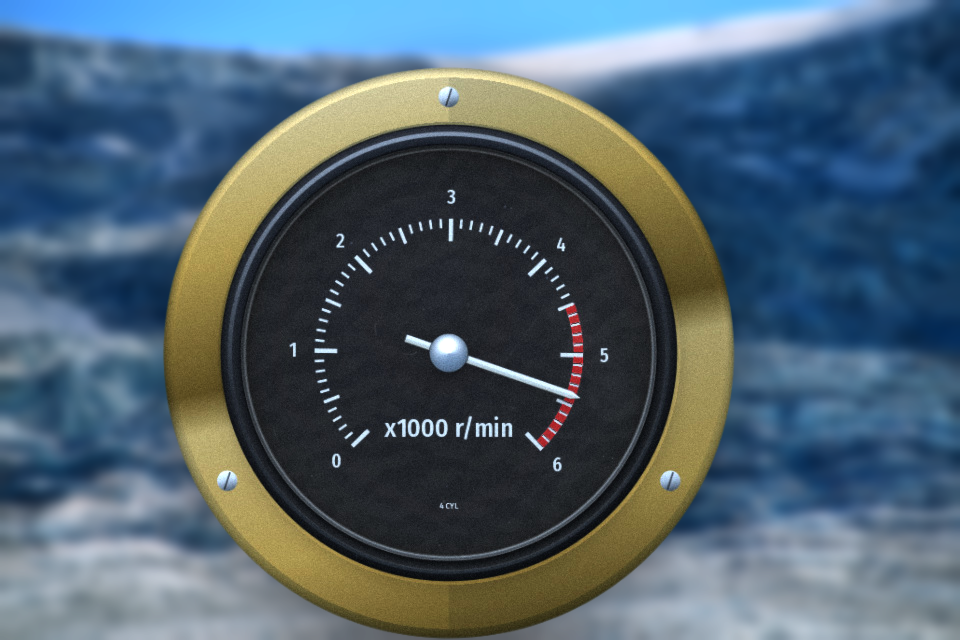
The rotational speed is 5400 rpm
